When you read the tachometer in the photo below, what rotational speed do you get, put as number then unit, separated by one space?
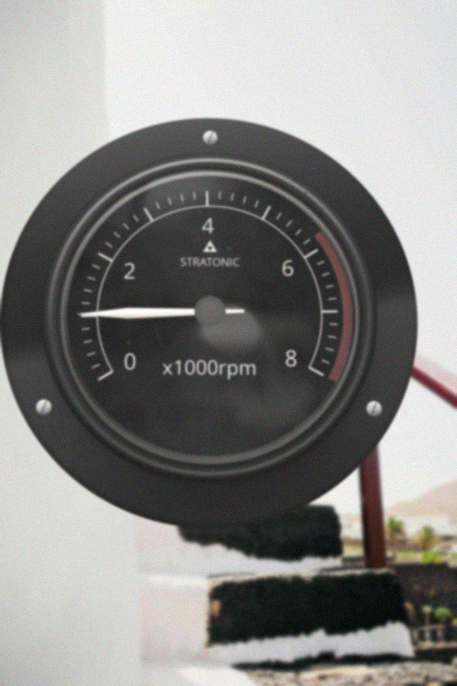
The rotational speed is 1000 rpm
